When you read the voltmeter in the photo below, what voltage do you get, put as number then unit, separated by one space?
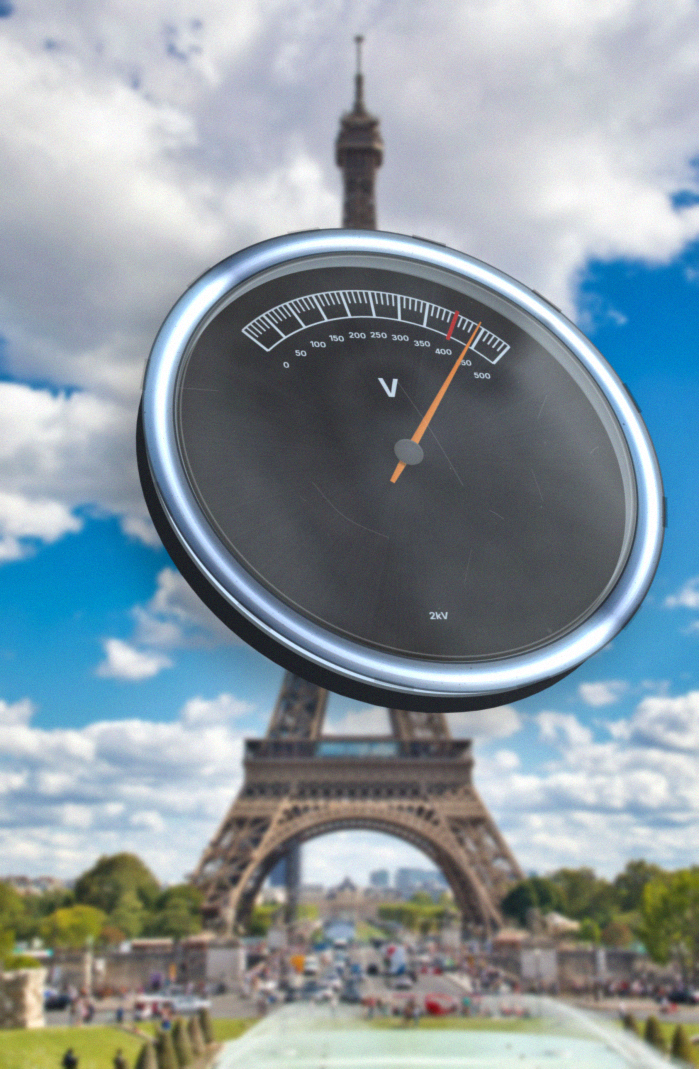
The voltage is 440 V
